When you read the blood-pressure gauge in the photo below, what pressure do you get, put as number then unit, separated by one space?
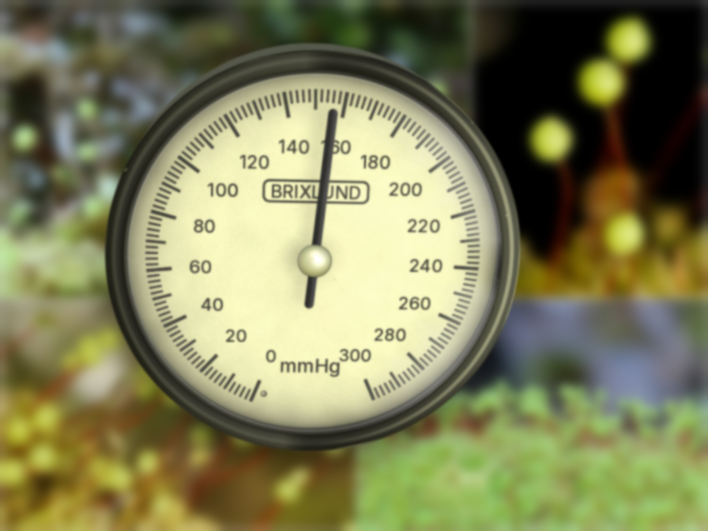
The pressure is 156 mmHg
